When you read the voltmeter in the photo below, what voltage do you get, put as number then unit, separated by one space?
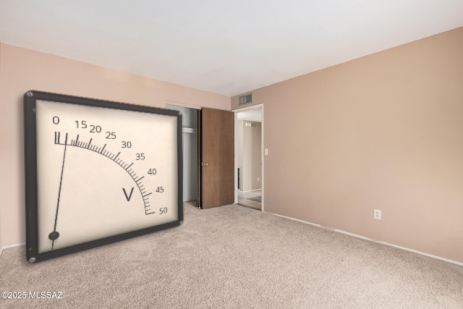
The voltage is 10 V
